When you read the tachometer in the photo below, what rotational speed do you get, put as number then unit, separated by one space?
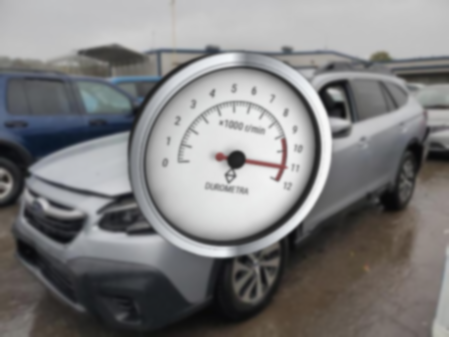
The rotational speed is 11000 rpm
